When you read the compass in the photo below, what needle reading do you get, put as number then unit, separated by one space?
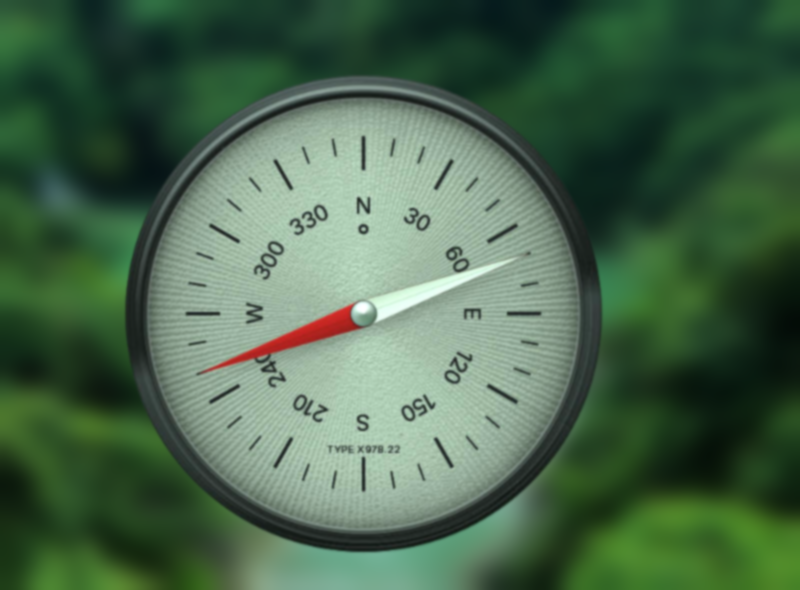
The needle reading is 250 °
